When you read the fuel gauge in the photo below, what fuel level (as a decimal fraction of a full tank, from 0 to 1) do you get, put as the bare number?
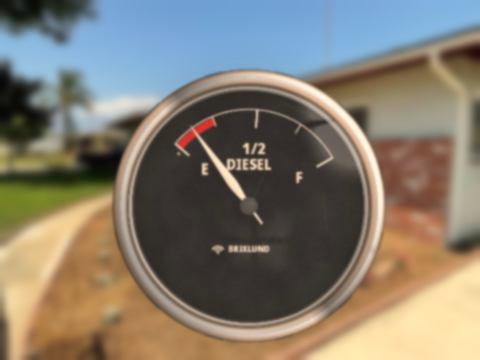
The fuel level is 0.125
